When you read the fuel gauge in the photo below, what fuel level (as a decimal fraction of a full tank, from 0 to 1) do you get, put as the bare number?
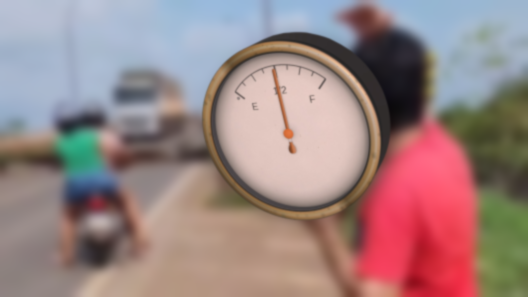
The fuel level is 0.5
